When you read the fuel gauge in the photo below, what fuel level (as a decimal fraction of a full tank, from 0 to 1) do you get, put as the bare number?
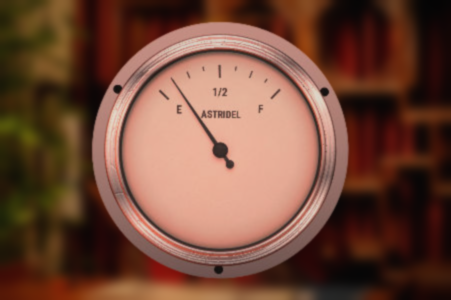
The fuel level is 0.125
